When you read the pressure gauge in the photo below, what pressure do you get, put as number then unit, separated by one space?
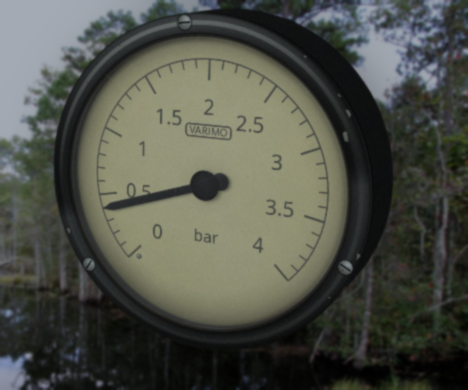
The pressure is 0.4 bar
